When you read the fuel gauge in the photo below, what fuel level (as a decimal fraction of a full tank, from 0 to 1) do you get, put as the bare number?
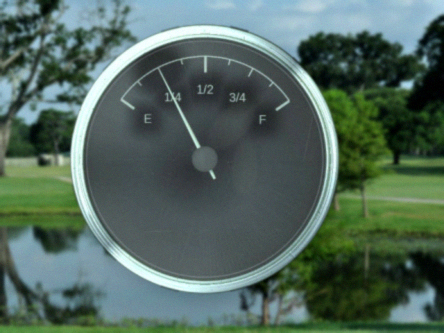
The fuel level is 0.25
